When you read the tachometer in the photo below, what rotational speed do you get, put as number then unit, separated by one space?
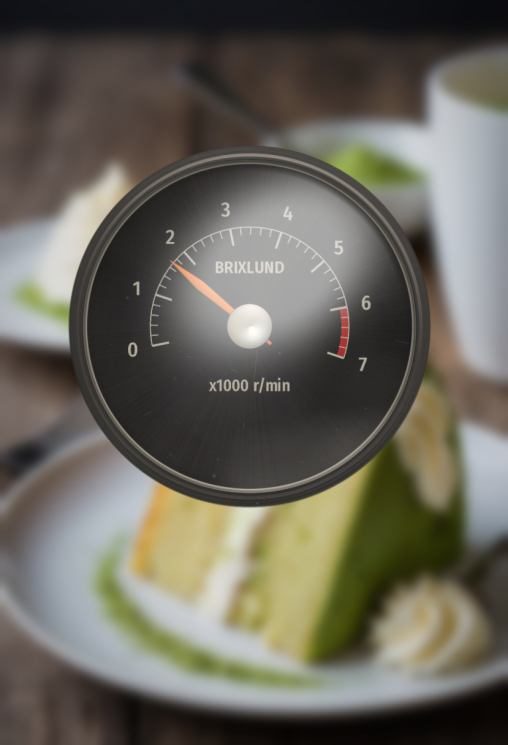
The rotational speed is 1700 rpm
